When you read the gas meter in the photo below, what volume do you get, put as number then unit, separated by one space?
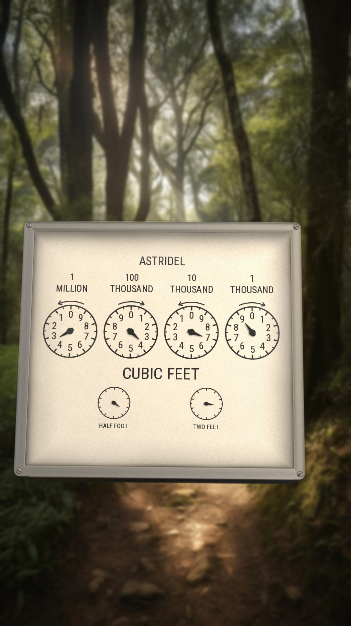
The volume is 336900 ft³
